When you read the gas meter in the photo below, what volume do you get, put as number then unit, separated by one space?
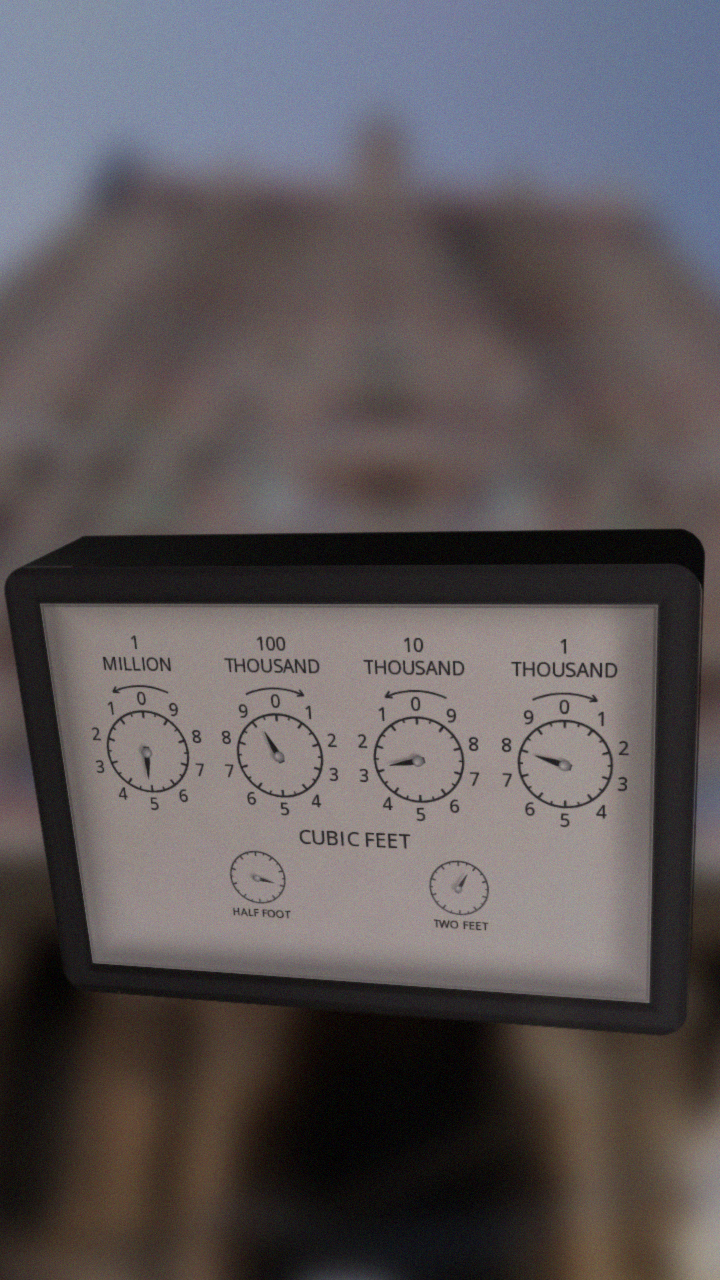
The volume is 492800 ft³
